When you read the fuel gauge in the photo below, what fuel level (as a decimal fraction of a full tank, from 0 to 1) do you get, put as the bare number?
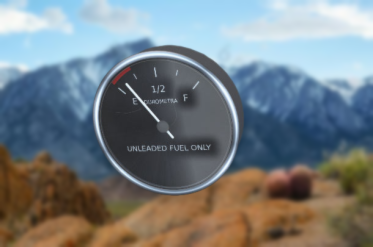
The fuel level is 0.125
